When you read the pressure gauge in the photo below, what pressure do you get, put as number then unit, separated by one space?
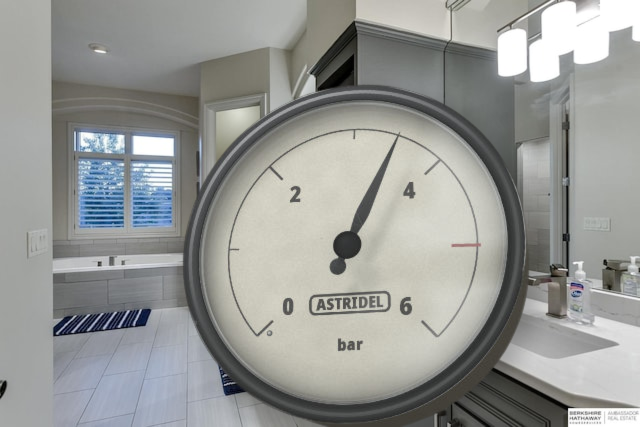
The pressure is 3.5 bar
